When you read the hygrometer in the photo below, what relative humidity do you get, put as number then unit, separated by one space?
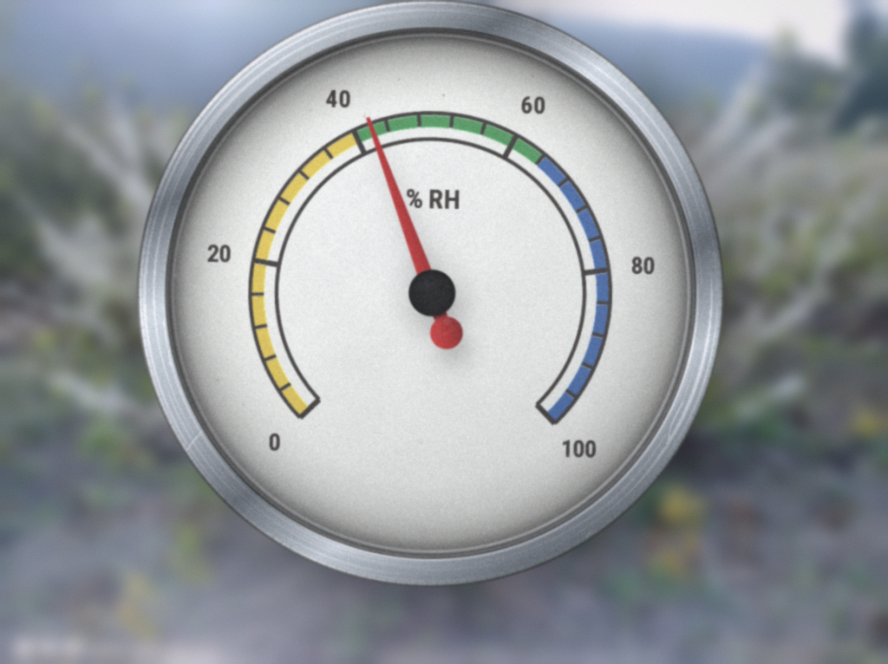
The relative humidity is 42 %
